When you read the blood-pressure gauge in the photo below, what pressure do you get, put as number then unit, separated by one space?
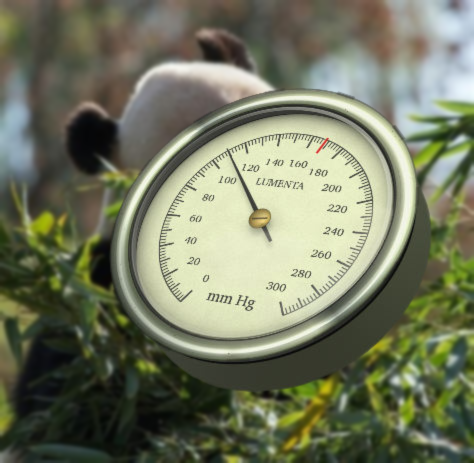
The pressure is 110 mmHg
